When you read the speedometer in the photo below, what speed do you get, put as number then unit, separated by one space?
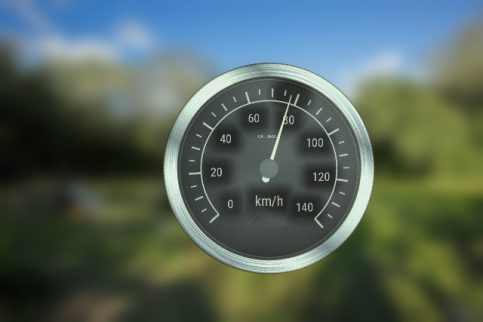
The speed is 77.5 km/h
